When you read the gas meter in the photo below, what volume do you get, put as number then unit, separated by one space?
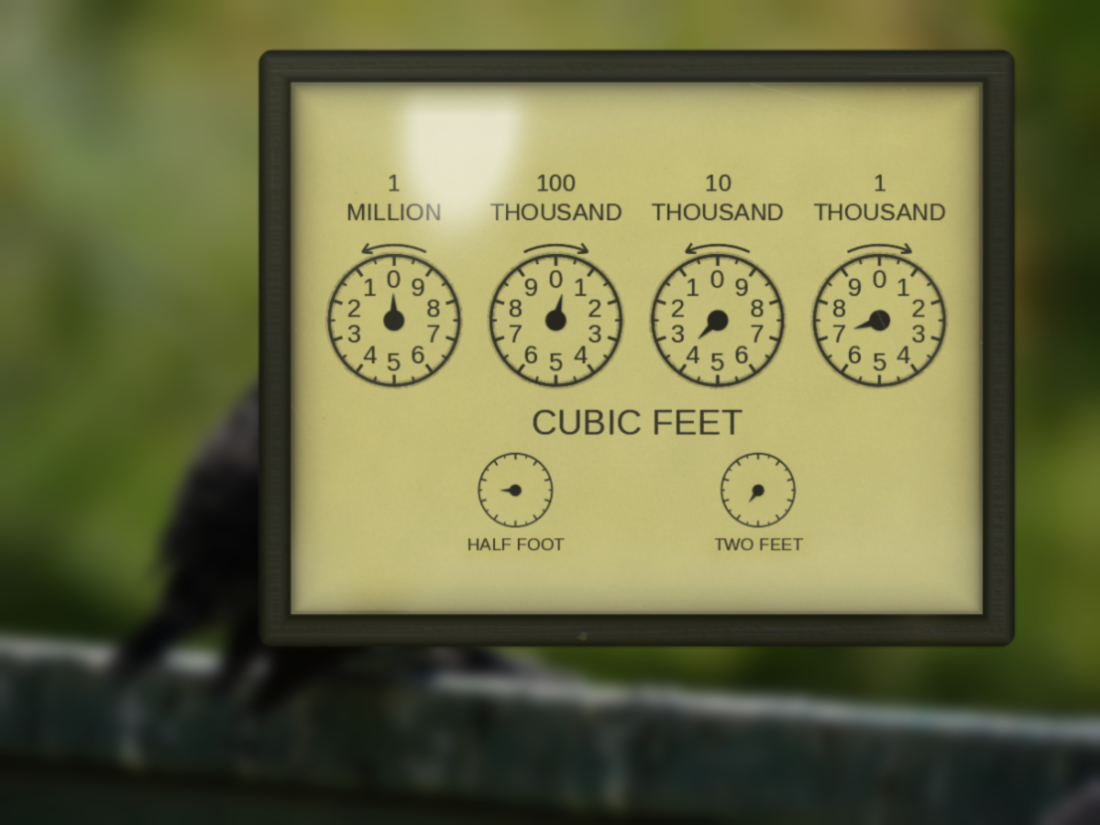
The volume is 3700 ft³
